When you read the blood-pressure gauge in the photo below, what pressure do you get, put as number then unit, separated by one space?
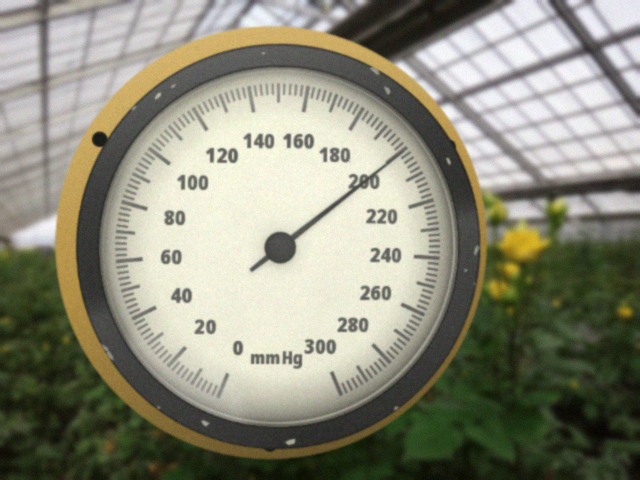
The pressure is 200 mmHg
